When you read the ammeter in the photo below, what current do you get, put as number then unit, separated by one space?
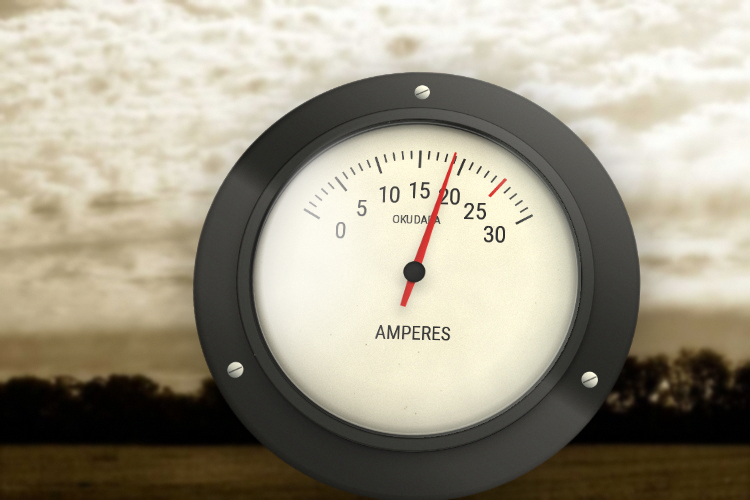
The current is 19 A
